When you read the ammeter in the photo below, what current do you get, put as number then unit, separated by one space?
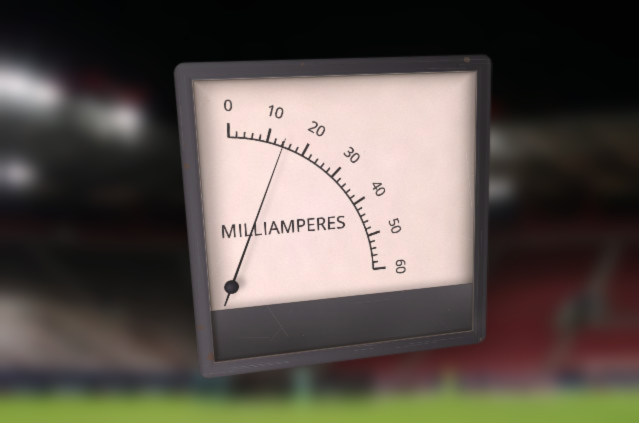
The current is 14 mA
